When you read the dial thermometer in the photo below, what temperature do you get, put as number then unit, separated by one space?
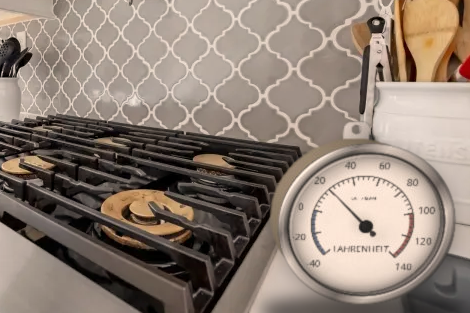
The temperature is 20 °F
